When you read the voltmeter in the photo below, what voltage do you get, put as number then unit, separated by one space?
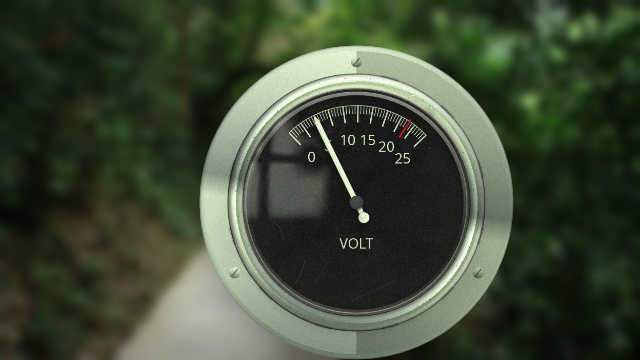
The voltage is 5 V
